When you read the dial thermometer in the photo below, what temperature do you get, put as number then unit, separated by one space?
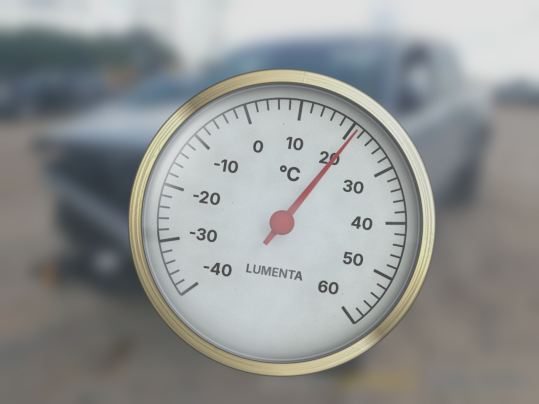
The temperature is 21 °C
